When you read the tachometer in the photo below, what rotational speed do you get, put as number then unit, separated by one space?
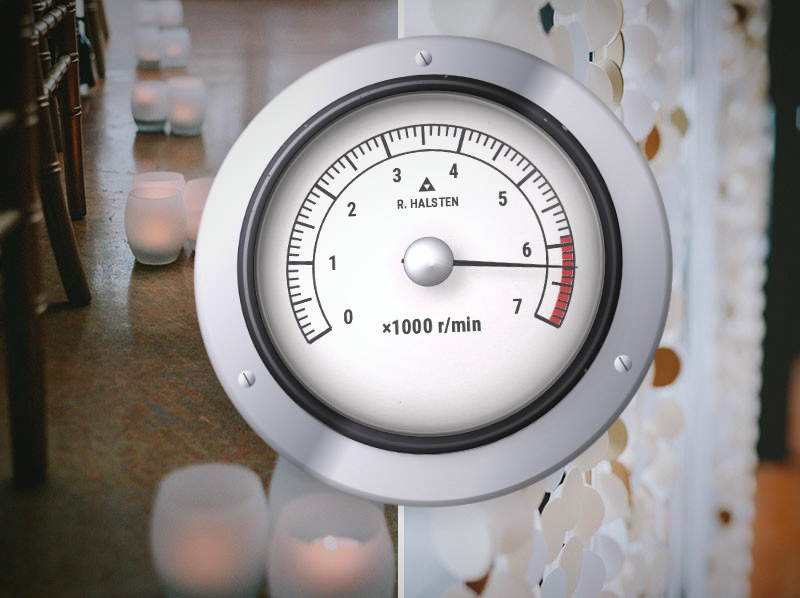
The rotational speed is 6300 rpm
